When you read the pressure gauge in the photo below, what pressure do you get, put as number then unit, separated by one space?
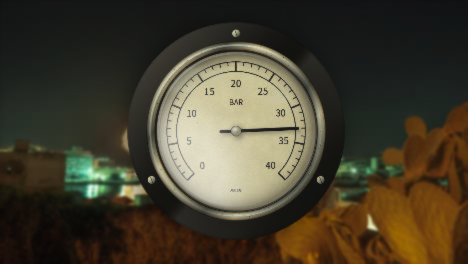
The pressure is 33 bar
